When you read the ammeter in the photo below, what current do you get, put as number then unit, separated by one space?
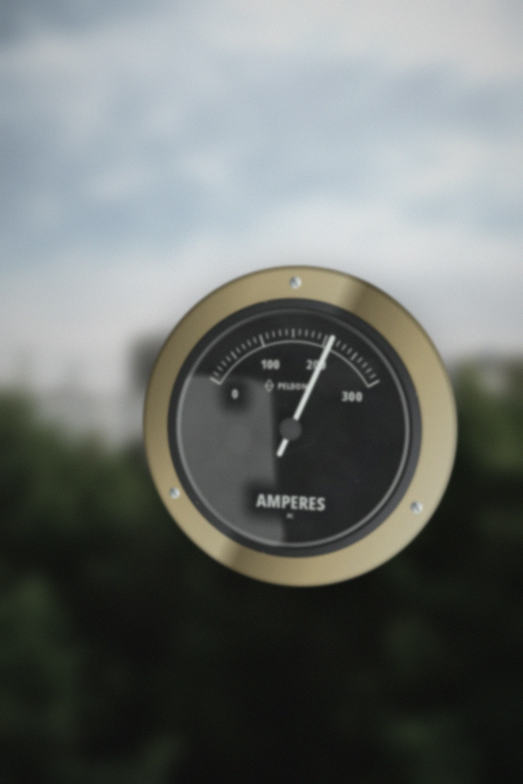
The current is 210 A
